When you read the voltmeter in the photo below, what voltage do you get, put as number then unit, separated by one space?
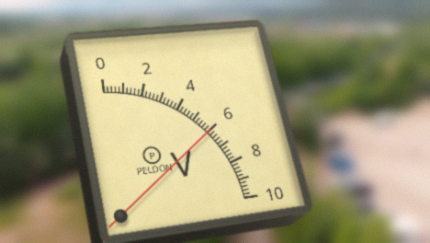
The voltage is 6 V
